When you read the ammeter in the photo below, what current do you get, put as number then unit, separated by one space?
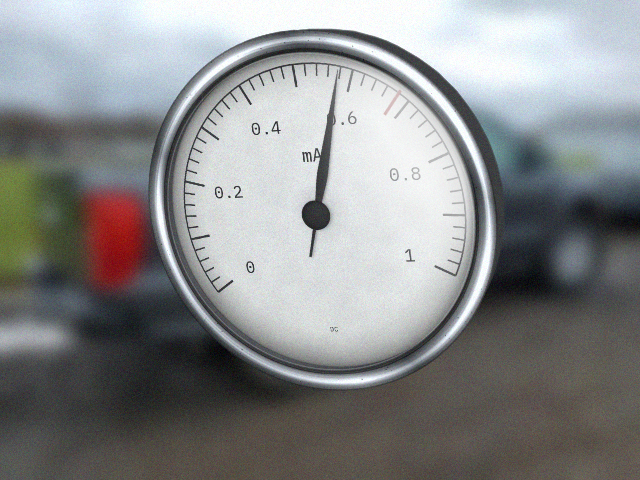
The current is 0.58 mA
